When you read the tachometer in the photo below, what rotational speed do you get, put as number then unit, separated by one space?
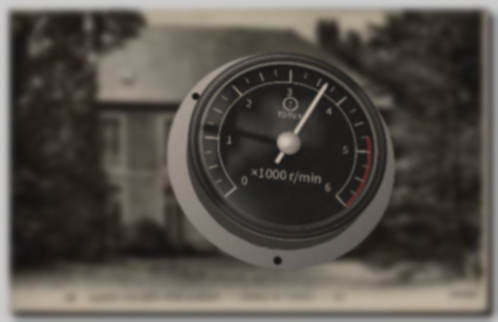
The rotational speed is 3625 rpm
